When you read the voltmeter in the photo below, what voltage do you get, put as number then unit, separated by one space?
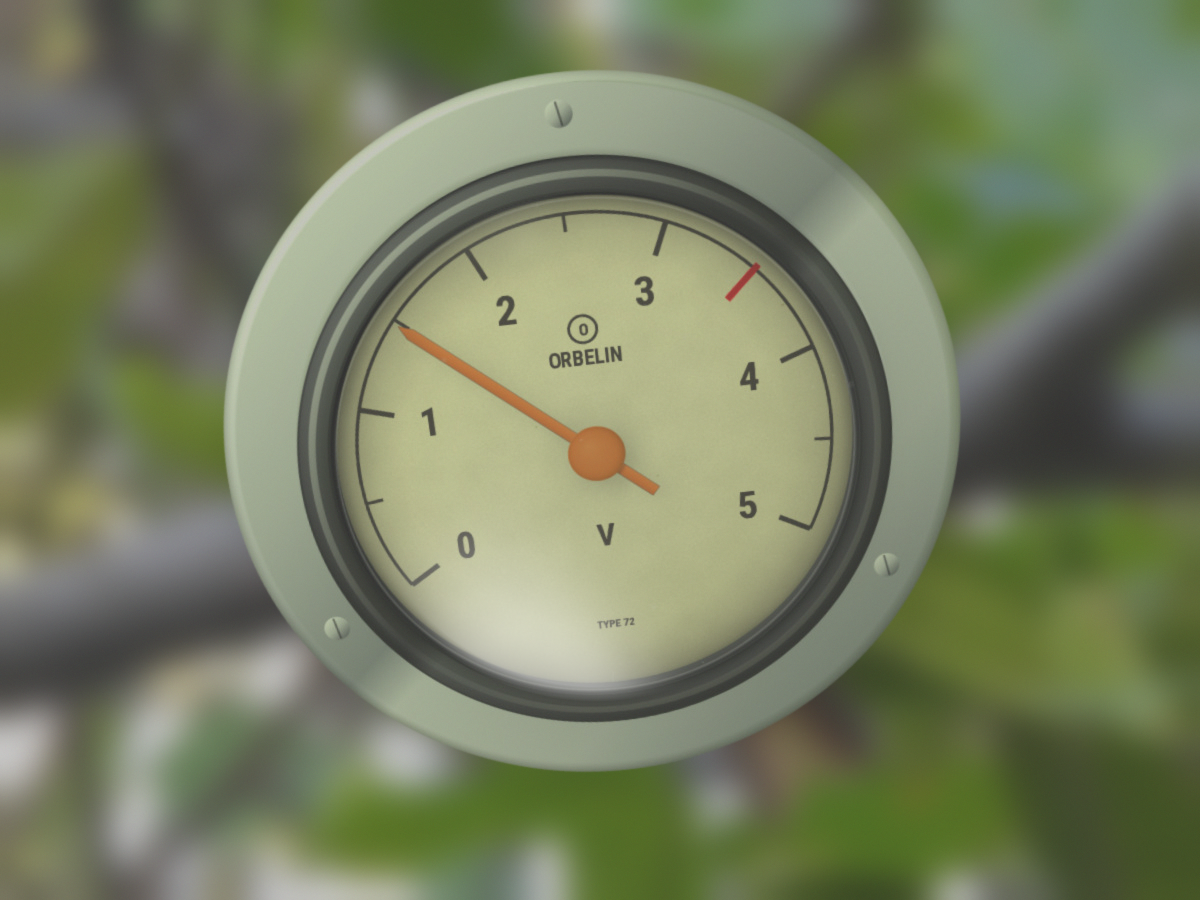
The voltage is 1.5 V
